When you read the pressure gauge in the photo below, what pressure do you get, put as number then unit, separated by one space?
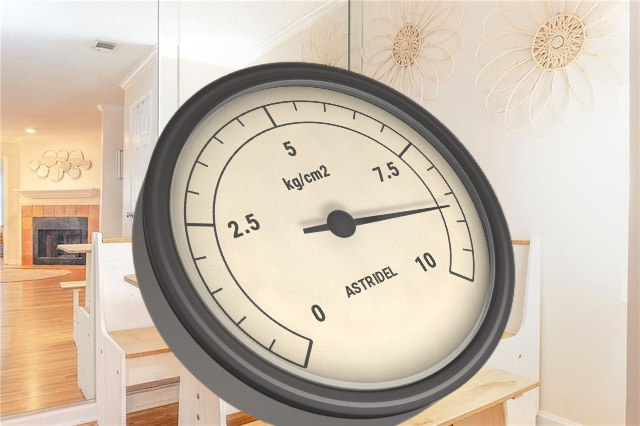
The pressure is 8.75 kg/cm²
